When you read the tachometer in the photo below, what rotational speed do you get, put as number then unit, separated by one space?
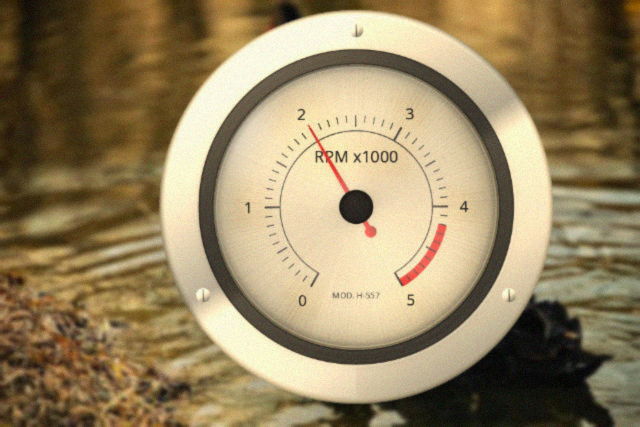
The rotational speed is 2000 rpm
